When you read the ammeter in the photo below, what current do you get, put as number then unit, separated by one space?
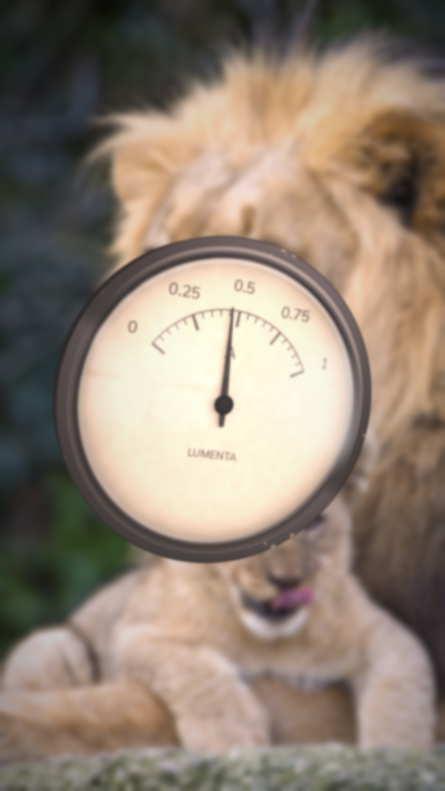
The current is 0.45 A
